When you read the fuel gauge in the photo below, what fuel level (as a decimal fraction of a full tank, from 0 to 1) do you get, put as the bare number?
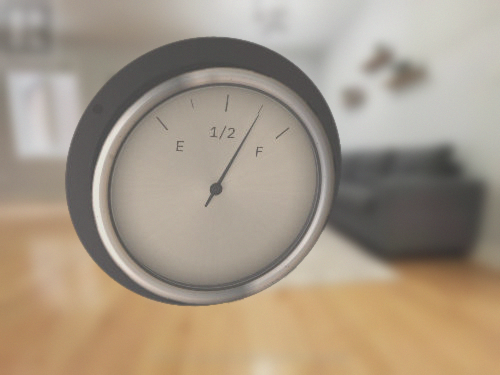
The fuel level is 0.75
